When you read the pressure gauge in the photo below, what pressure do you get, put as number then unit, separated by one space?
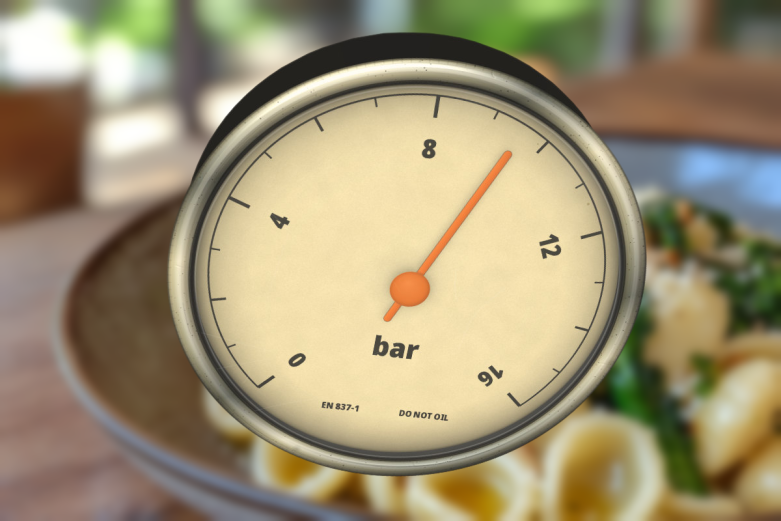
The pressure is 9.5 bar
